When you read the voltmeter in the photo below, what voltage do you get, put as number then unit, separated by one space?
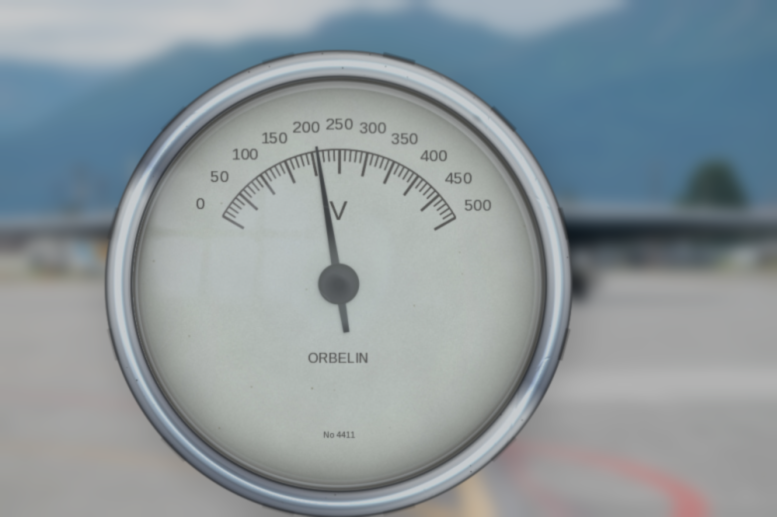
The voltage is 210 V
